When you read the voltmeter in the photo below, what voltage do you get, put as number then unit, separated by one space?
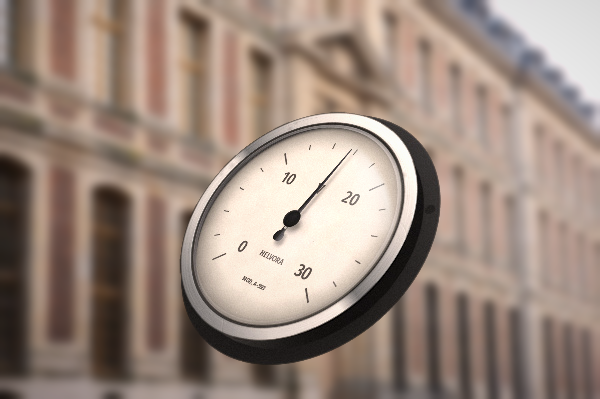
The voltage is 16 V
